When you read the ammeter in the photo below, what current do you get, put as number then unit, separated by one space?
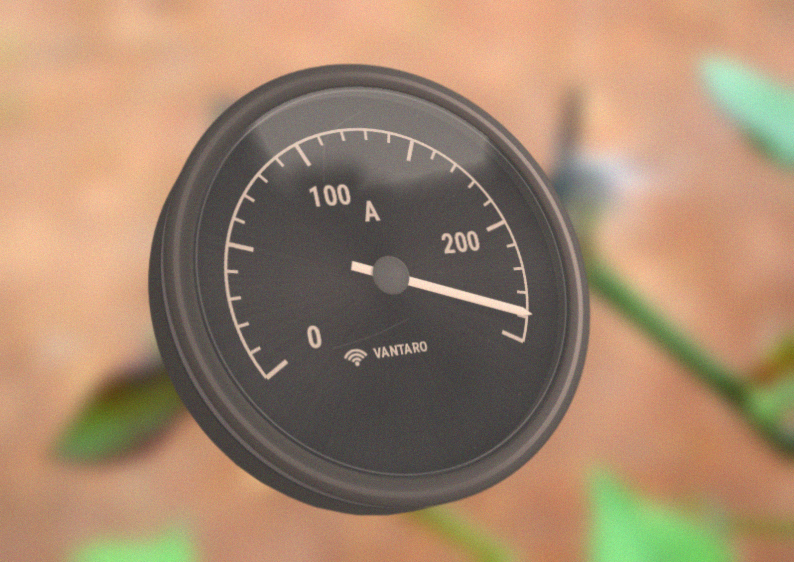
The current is 240 A
